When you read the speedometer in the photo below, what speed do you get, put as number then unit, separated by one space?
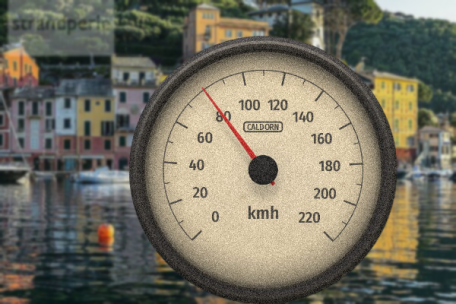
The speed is 80 km/h
